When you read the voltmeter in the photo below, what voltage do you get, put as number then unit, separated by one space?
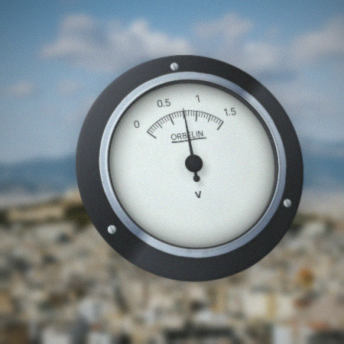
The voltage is 0.75 V
